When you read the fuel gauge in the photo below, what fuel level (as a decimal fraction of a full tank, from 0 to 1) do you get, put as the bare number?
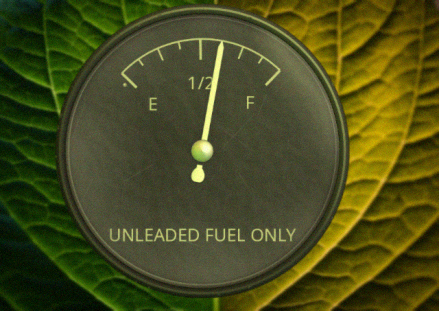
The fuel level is 0.625
